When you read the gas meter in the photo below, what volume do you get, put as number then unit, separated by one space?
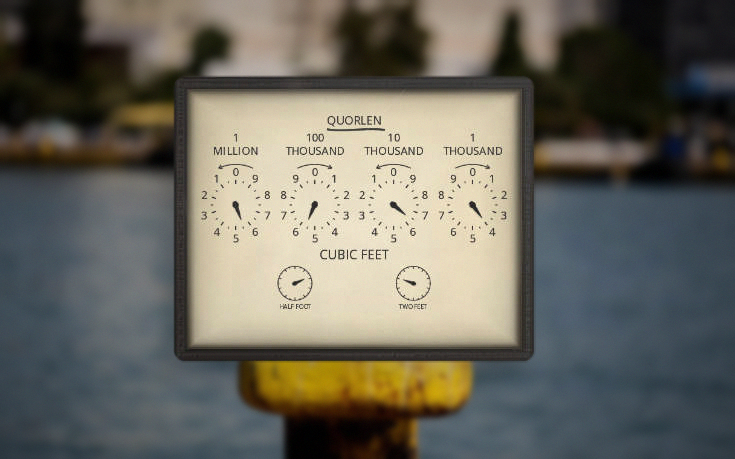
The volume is 556400 ft³
